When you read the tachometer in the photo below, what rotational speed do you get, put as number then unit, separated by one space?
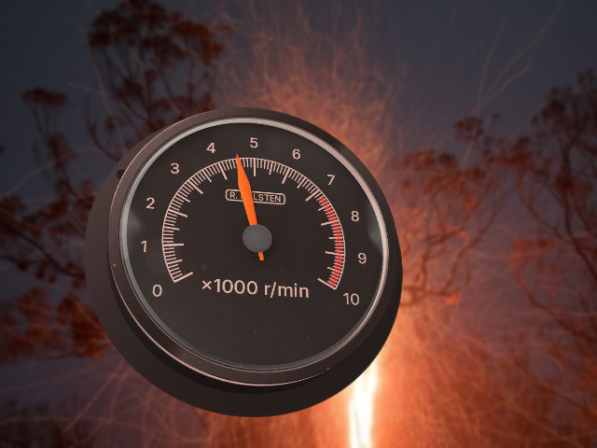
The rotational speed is 4500 rpm
